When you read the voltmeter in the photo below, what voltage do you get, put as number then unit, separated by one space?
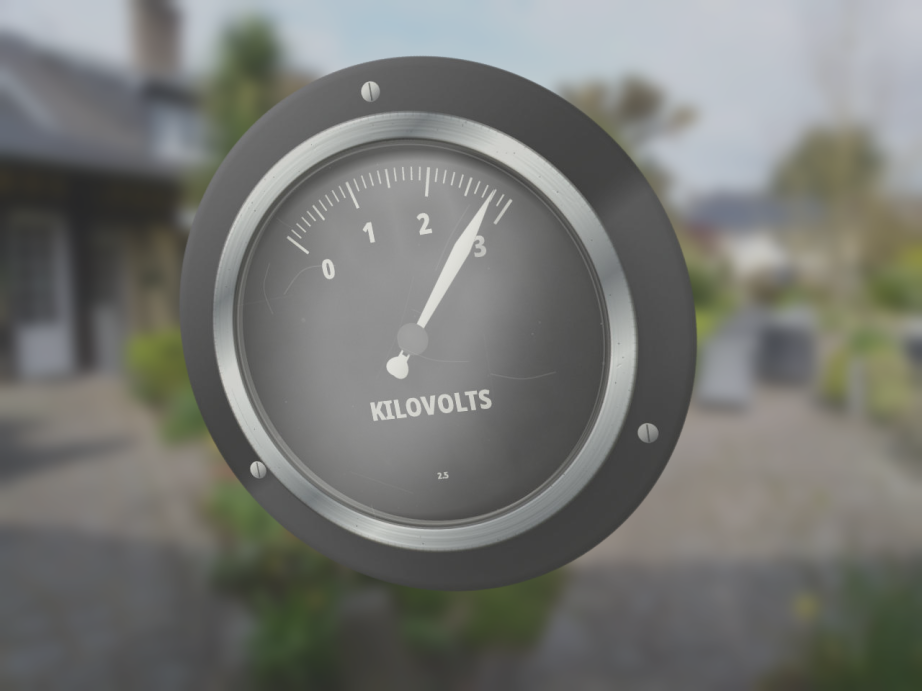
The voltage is 2.8 kV
